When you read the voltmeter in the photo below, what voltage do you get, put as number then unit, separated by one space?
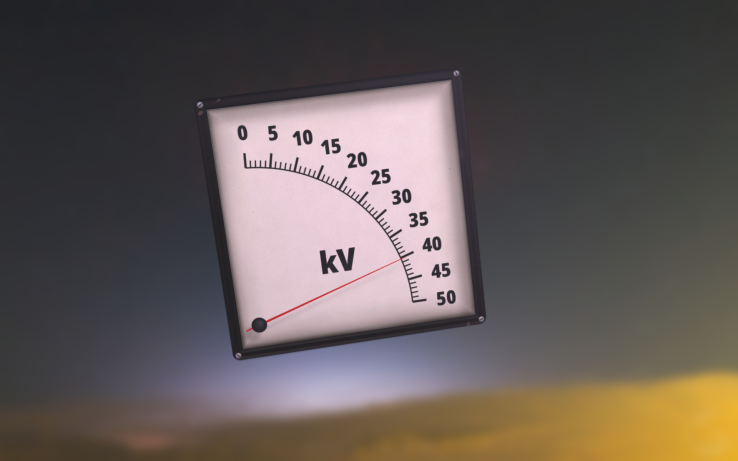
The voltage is 40 kV
